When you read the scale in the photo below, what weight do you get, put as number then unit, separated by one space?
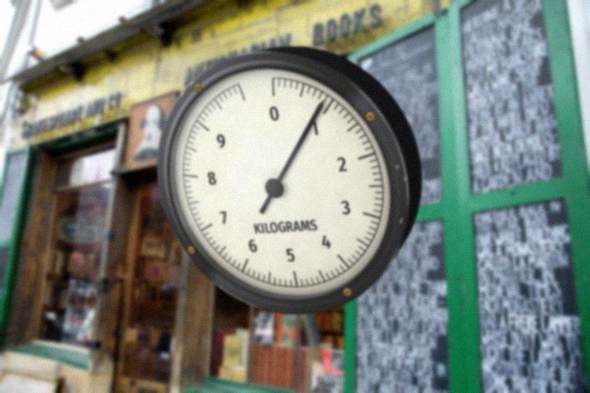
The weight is 0.9 kg
